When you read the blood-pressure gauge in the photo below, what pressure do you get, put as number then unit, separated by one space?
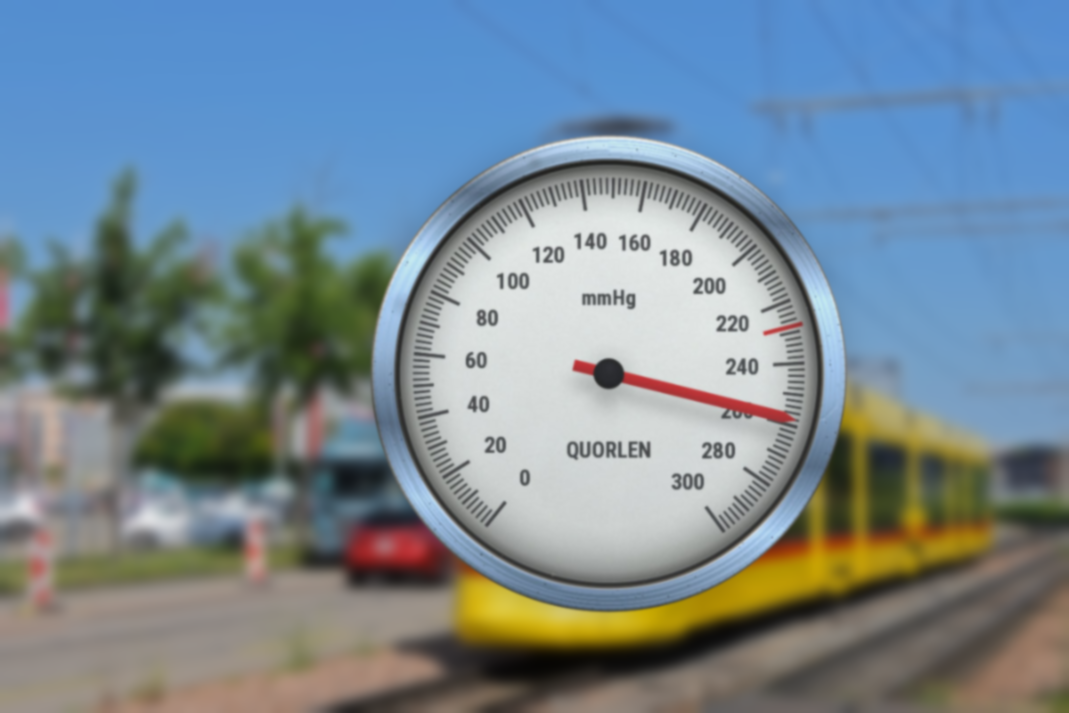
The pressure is 258 mmHg
